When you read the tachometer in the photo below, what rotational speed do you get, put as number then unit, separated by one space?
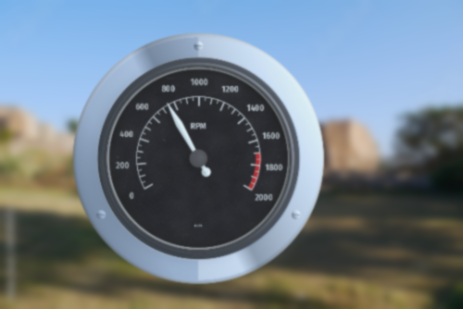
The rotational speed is 750 rpm
